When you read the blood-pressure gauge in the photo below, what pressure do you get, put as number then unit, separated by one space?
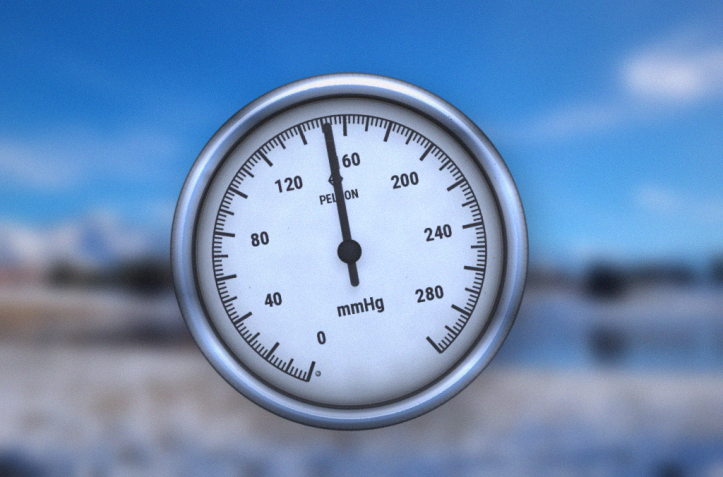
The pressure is 152 mmHg
